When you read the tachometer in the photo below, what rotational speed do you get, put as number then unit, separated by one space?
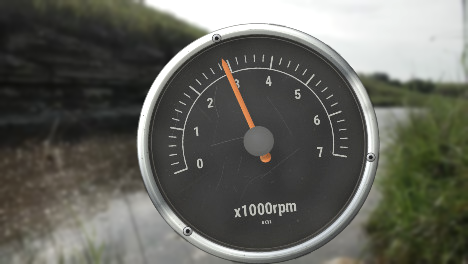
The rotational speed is 2900 rpm
